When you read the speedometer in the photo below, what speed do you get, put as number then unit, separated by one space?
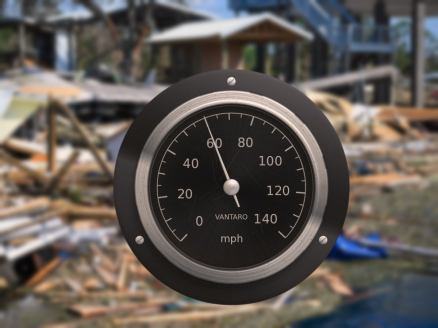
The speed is 60 mph
